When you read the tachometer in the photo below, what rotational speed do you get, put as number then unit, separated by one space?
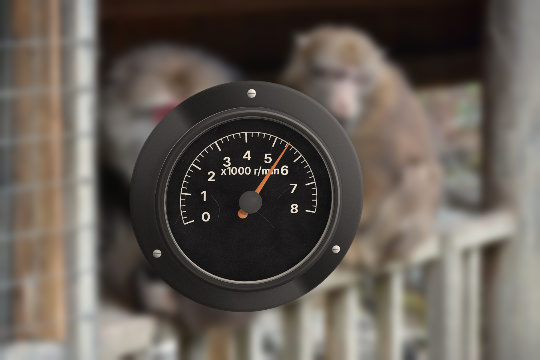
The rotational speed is 5400 rpm
